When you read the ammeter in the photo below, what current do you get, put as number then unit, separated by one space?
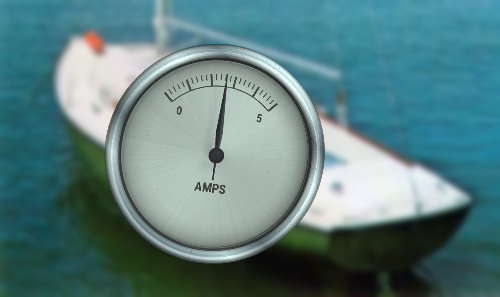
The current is 2.6 A
